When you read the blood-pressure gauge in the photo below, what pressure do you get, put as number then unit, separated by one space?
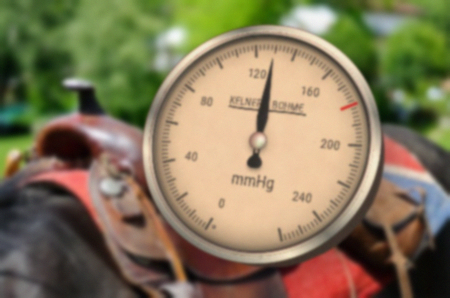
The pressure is 130 mmHg
